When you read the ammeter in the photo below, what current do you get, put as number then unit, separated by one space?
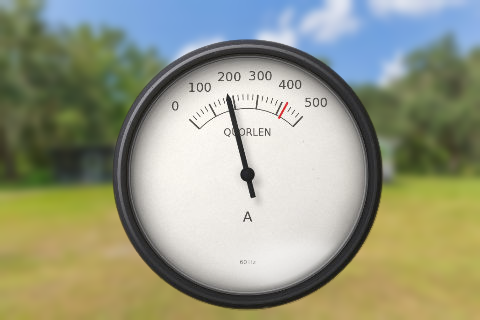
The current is 180 A
